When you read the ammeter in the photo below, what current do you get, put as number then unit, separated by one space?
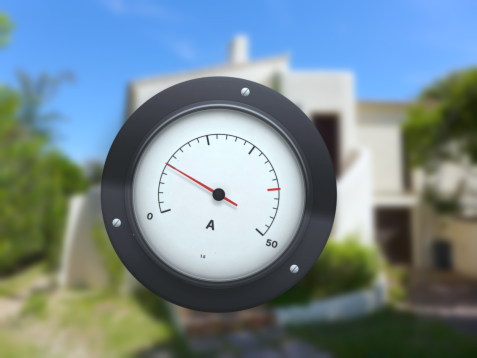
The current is 10 A
